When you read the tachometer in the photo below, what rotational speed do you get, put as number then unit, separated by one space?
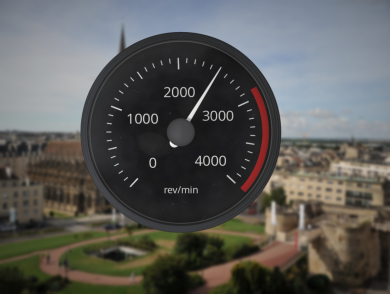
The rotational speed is 2500 rpm
